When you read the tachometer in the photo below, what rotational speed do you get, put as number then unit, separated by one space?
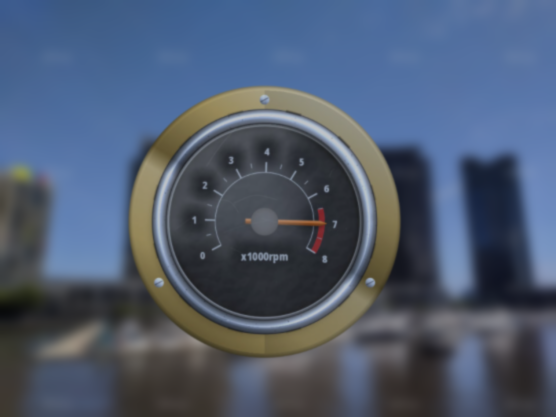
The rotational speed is 7000 rpm
